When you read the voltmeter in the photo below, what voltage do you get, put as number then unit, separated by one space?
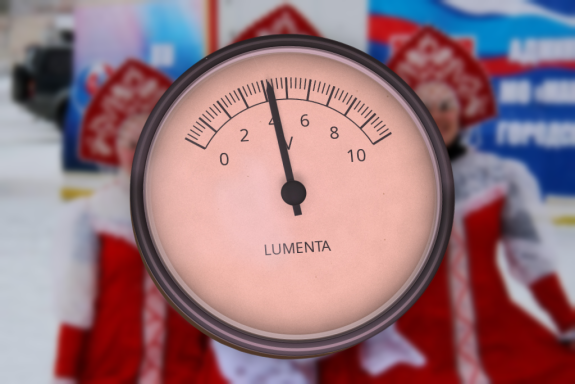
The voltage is 4.2 V
